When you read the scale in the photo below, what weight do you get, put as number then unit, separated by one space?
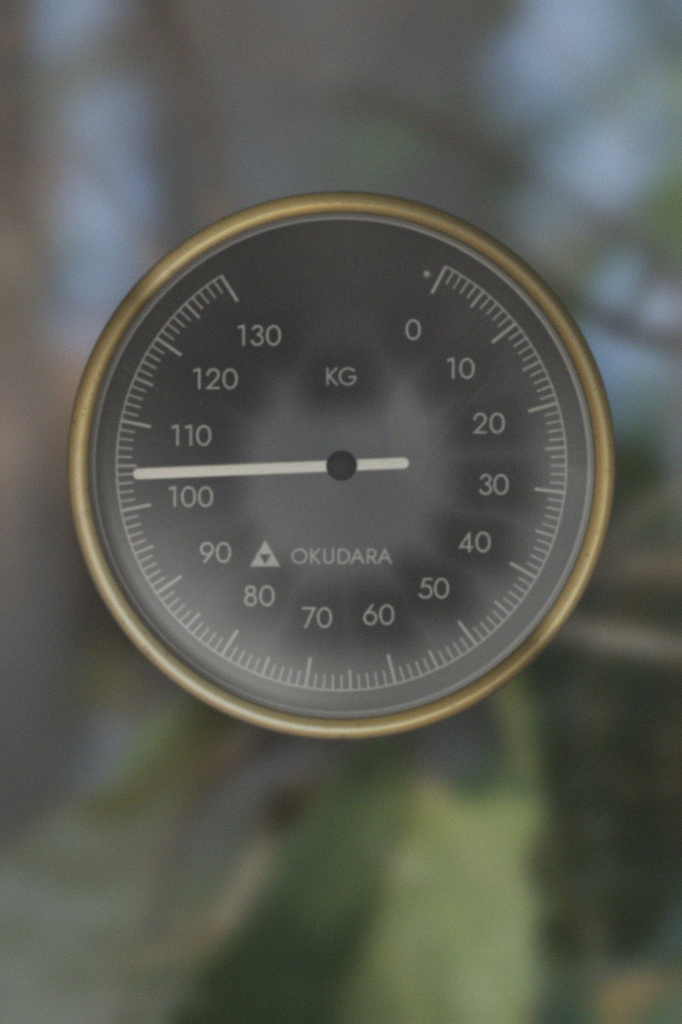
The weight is 104 kg
